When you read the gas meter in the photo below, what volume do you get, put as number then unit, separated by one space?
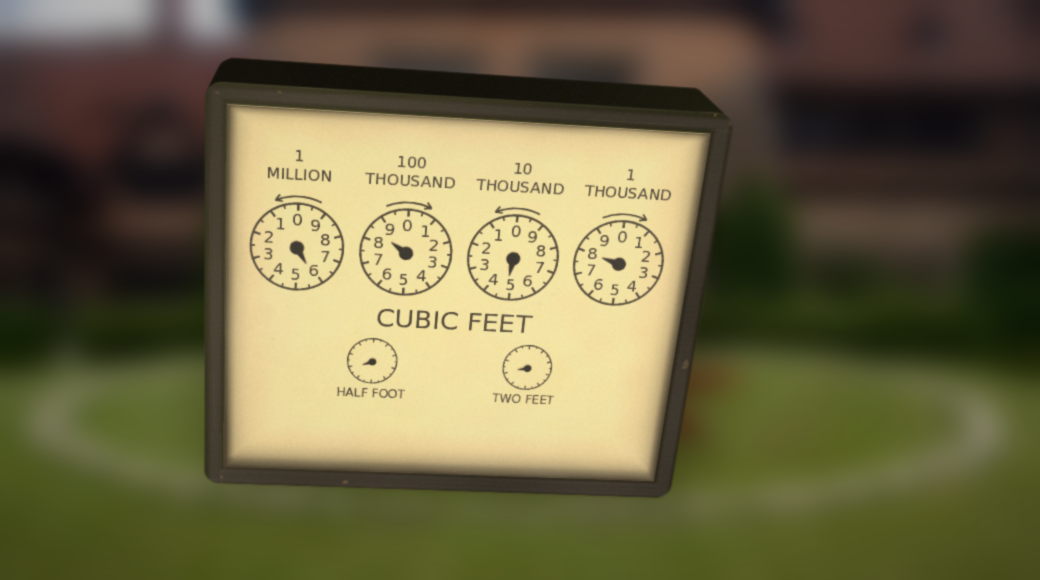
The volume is 584800 ft³
